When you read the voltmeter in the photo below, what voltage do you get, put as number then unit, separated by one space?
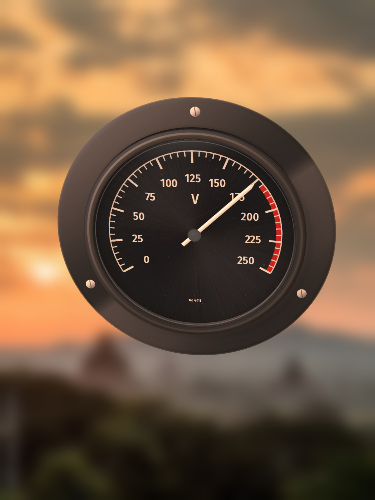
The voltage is 175 V
